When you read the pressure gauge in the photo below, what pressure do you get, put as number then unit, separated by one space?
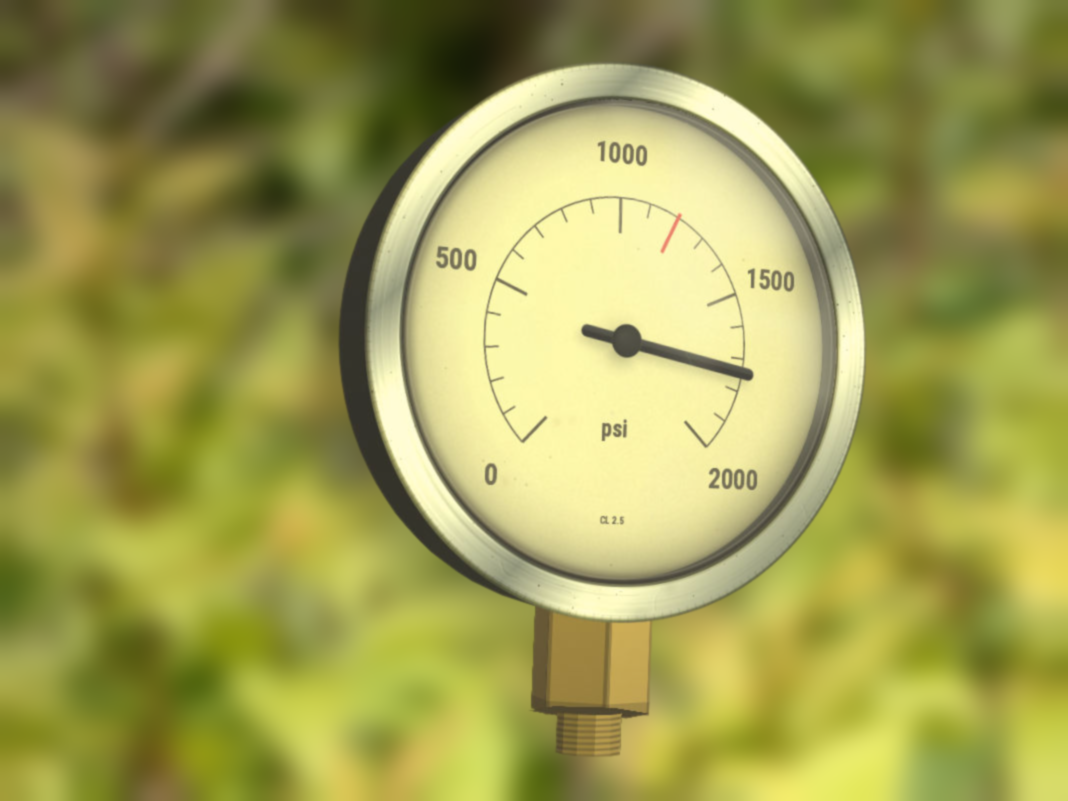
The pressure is 1750 psi
